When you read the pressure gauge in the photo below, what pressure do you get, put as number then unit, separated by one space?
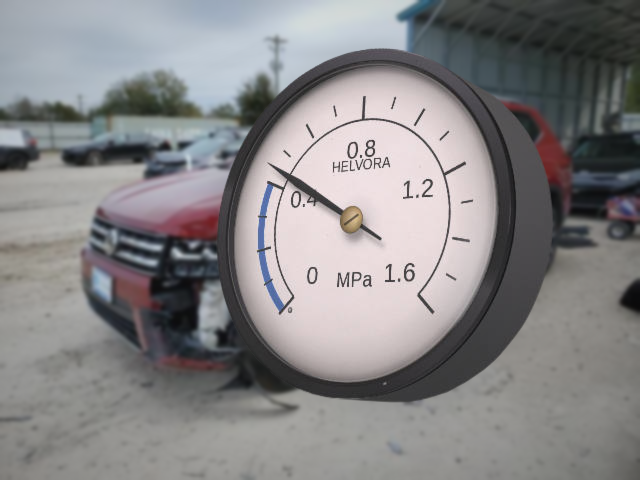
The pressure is 0.45 MPa
